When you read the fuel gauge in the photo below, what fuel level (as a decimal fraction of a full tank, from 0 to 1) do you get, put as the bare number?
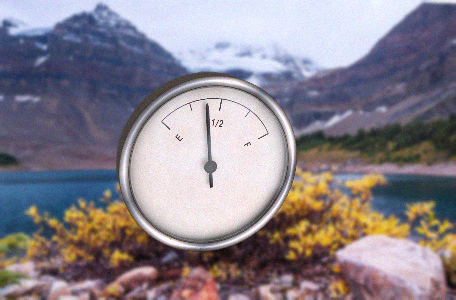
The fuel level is 0.375
